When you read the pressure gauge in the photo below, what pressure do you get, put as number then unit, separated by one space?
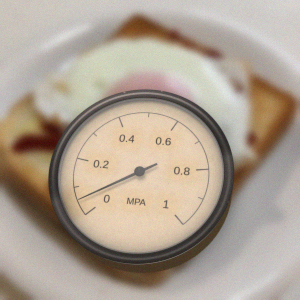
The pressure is 0.05 MPa
